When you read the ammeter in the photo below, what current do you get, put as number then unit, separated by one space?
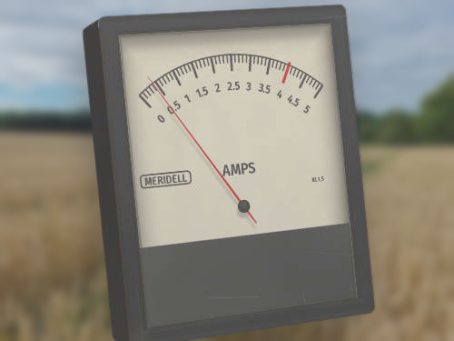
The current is 0.4 A
